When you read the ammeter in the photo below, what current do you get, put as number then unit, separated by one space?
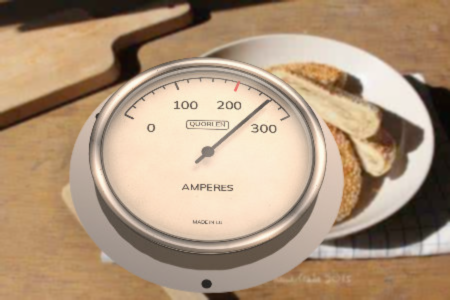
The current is 260 A
